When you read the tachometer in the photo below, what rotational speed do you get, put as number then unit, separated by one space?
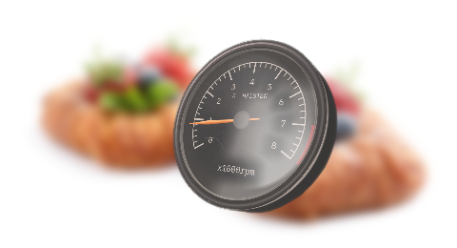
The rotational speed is 800 rpm
